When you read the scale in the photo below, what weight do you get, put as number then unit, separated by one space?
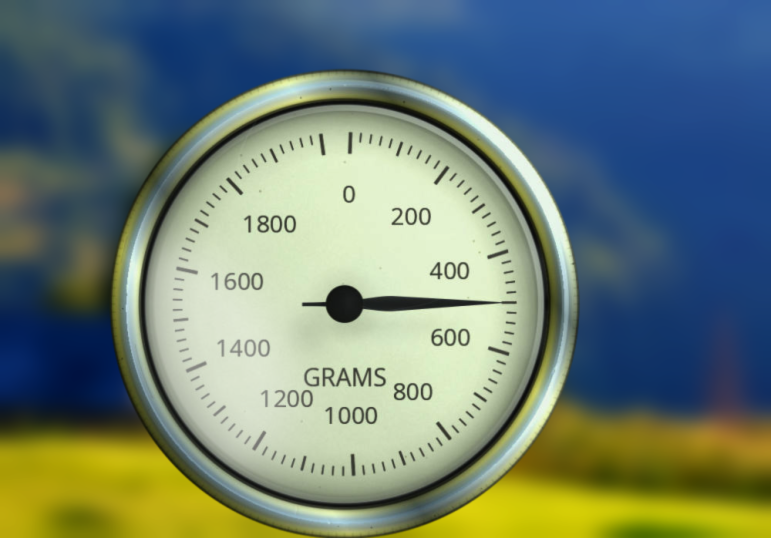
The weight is 500 g
